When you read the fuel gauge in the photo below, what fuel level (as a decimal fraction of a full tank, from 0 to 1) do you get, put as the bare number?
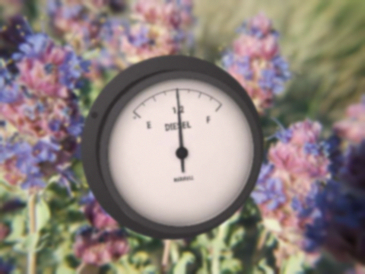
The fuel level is 0.5
